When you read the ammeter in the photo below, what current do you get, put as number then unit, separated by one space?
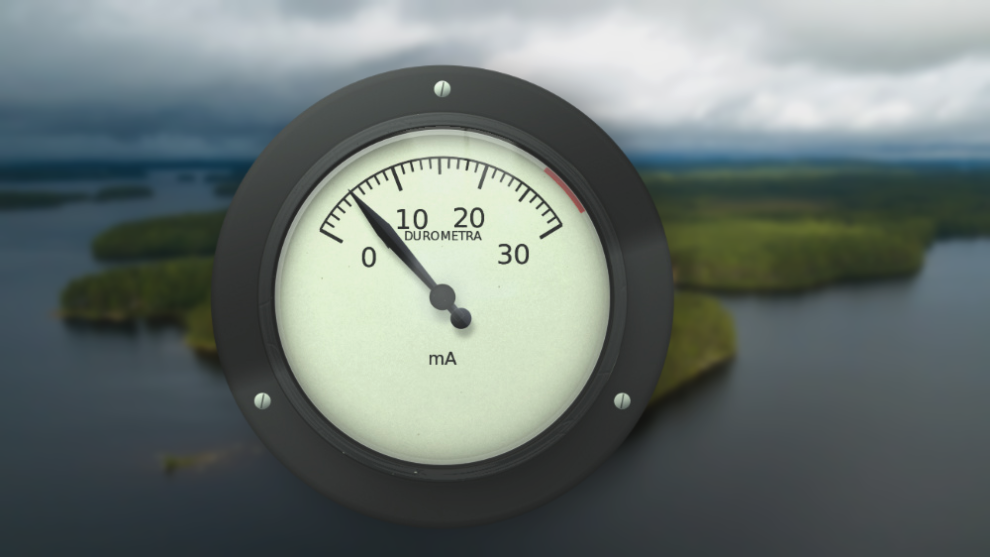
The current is 5 mA
